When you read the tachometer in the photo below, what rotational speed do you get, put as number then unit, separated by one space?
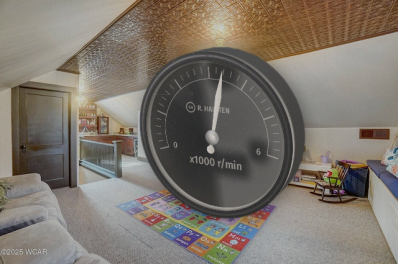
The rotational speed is 3400 rpm
